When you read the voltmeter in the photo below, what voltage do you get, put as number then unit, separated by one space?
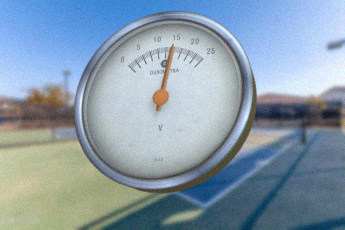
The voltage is 15 V
